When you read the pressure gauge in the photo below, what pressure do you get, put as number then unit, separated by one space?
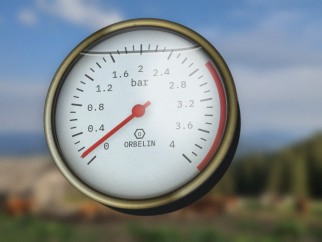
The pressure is 0.1 bar
